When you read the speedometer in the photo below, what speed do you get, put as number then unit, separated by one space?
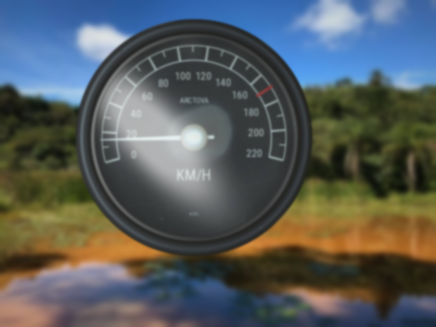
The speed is 15 km/h
